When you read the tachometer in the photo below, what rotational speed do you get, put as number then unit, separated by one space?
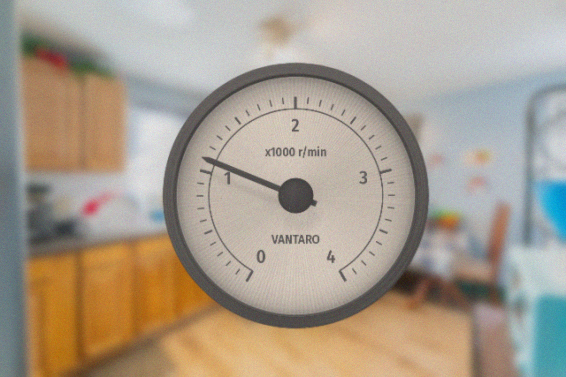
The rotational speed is 1100 rpm
